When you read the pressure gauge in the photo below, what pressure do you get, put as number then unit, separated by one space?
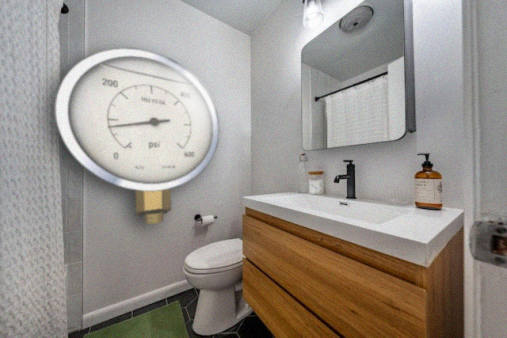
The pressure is 75 psi
